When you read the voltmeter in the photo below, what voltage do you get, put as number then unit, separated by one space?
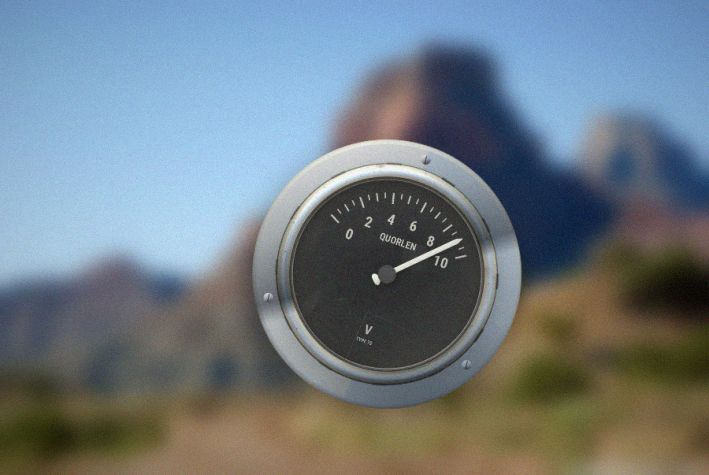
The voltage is 9 V
